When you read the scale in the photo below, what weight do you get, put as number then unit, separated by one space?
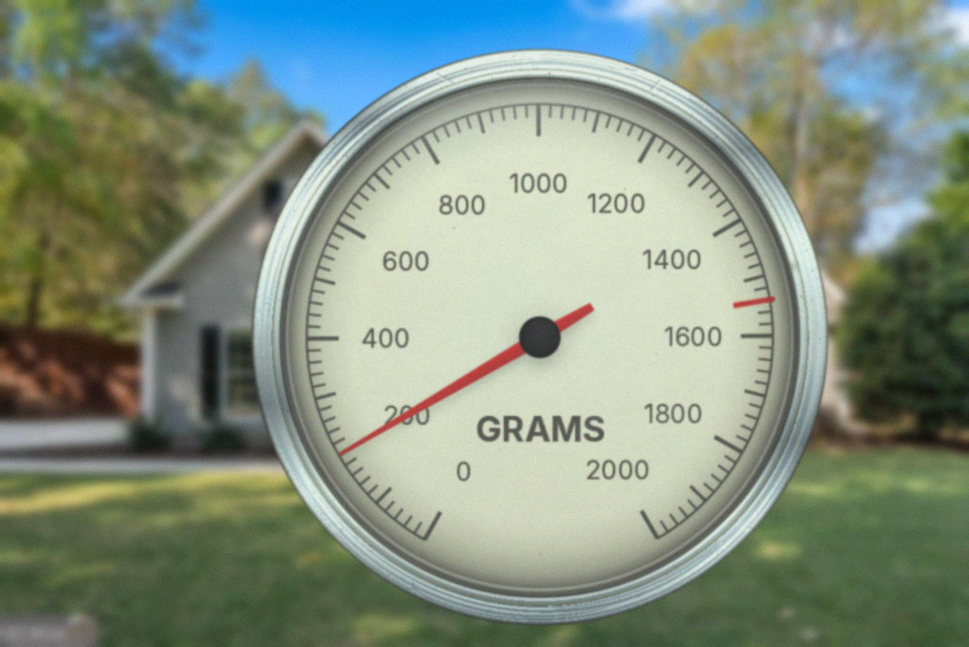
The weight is 200 g
